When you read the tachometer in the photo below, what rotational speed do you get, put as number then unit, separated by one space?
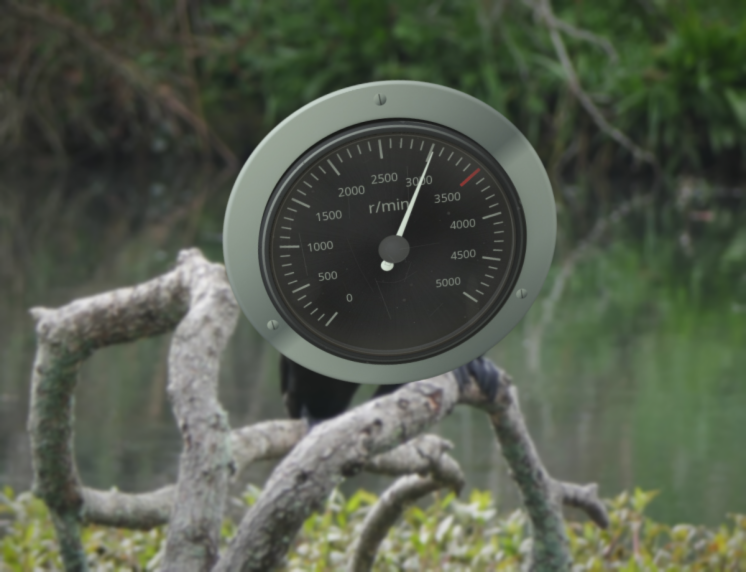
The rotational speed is 3000 rpm
